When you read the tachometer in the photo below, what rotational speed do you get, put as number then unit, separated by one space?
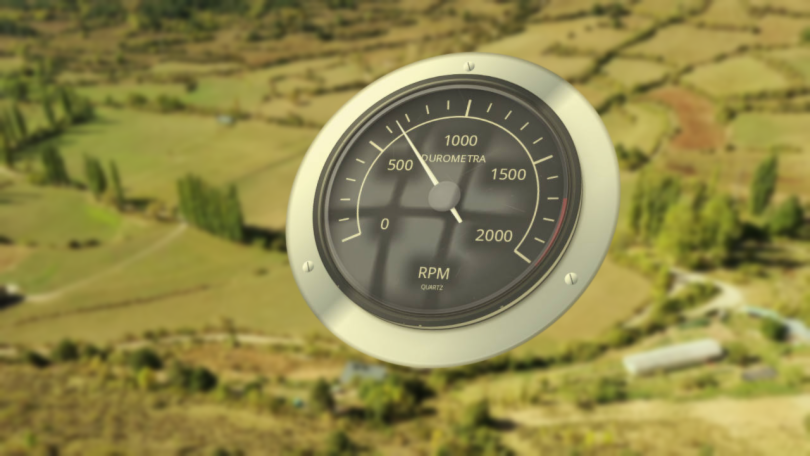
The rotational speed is 650 rpm
